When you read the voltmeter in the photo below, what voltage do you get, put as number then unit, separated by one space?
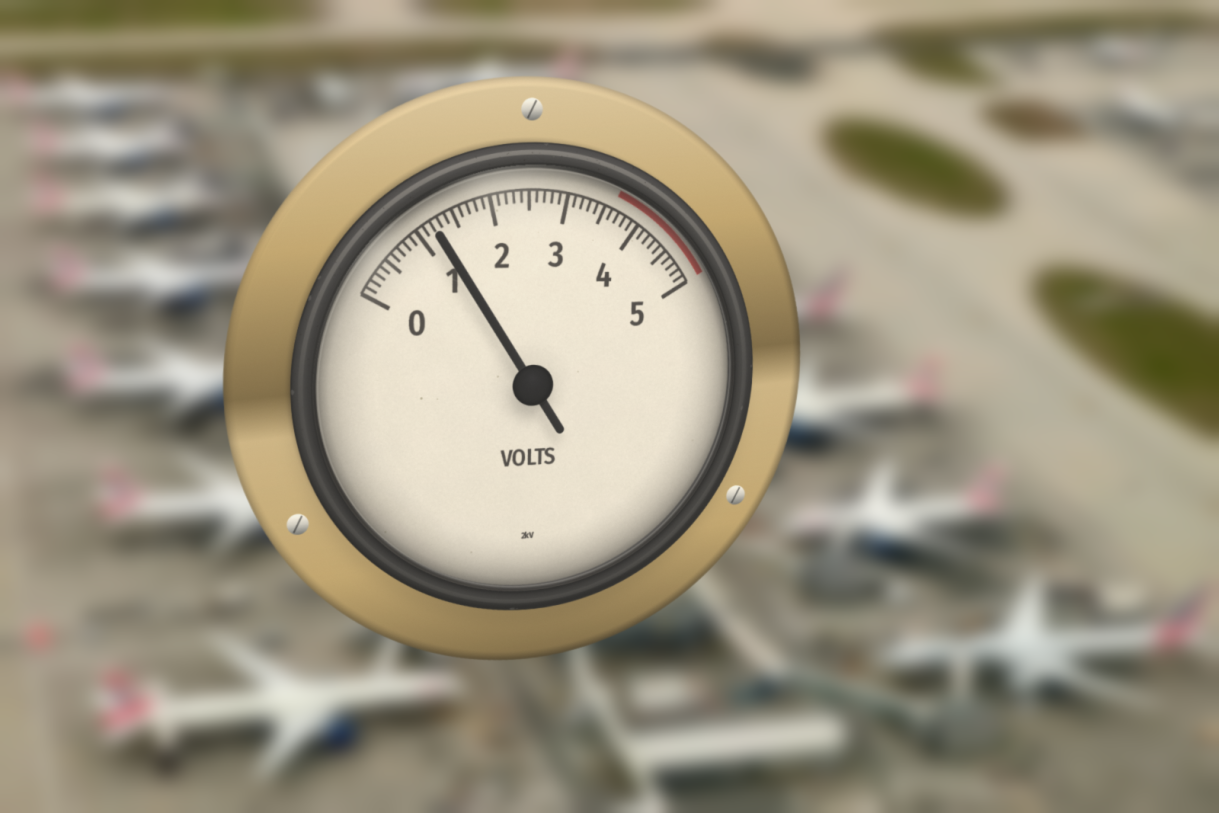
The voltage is 1.2 V
